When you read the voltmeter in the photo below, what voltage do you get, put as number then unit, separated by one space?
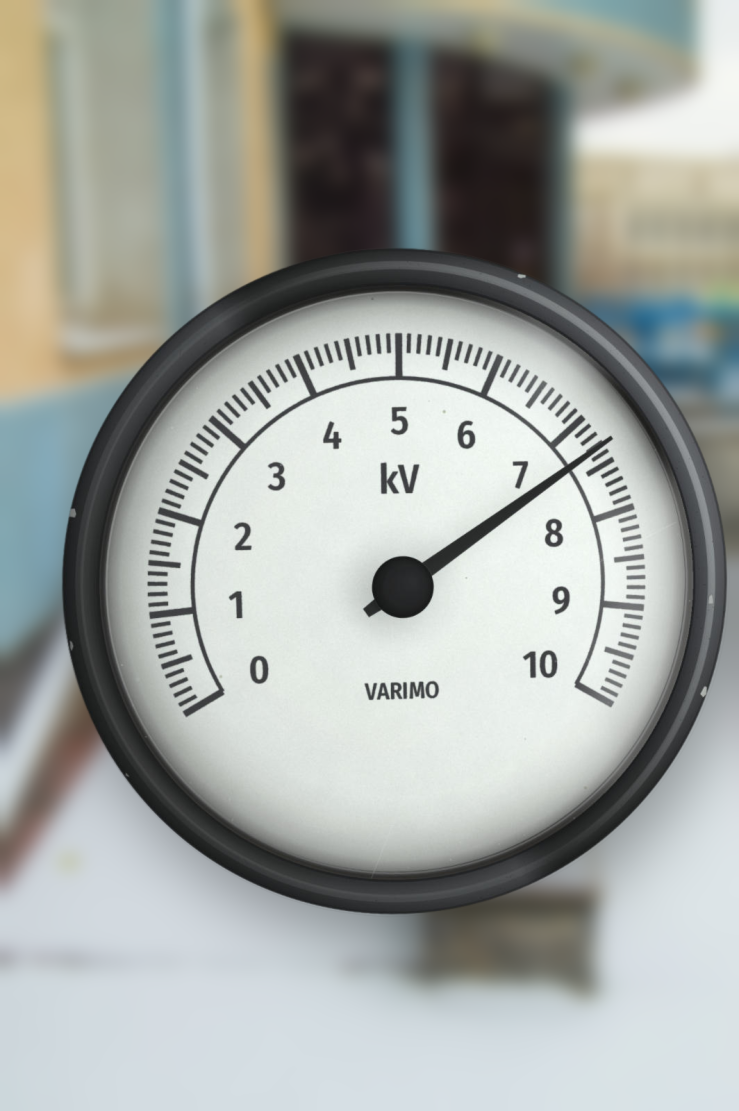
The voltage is 7.3 kV
